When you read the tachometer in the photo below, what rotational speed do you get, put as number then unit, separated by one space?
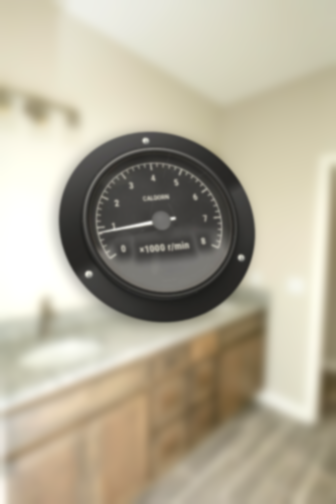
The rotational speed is 800 rpm
